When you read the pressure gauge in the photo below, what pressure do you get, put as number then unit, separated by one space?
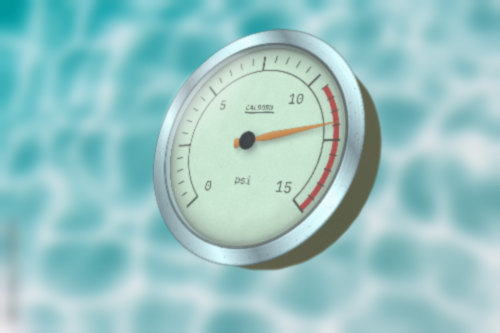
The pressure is 12 psi
